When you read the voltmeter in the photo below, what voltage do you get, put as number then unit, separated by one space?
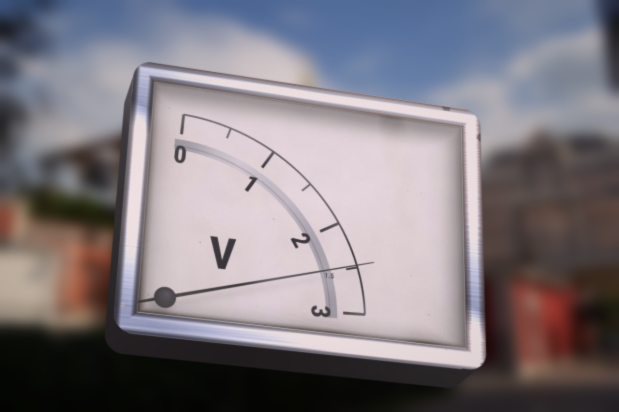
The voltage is 2.5 V
